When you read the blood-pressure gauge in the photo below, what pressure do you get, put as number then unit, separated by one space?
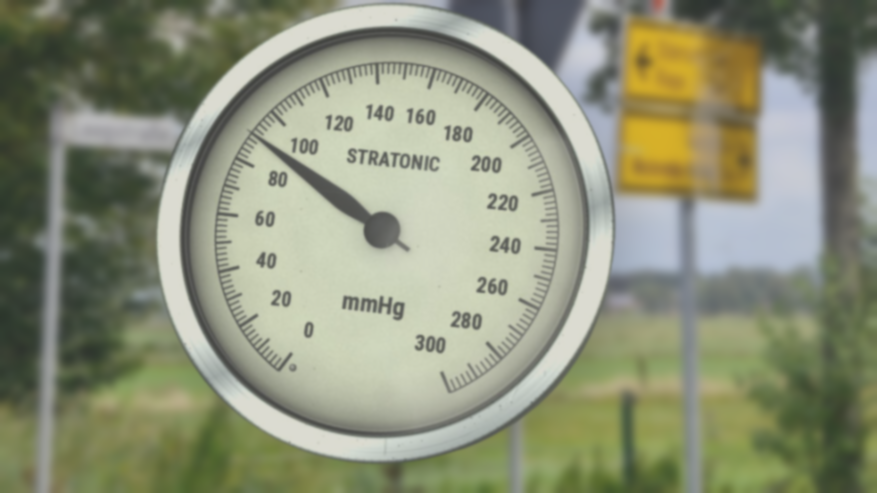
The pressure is 90 mmHg
